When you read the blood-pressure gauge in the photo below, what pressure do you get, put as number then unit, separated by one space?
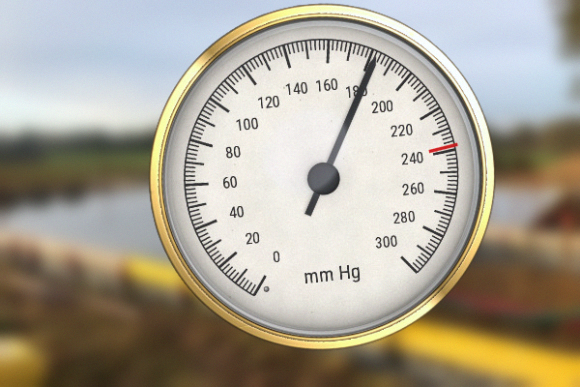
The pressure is 182 mmHg
